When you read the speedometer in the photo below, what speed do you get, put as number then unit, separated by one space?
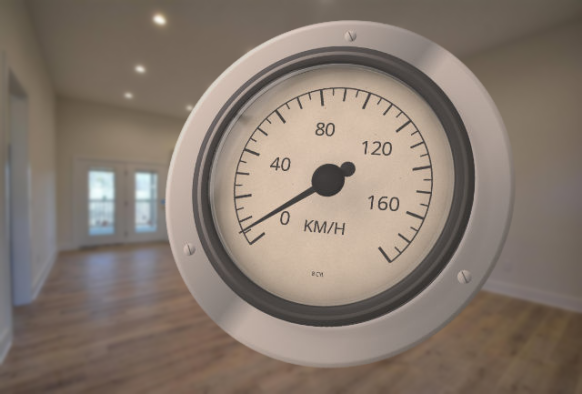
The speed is 5 km/h
